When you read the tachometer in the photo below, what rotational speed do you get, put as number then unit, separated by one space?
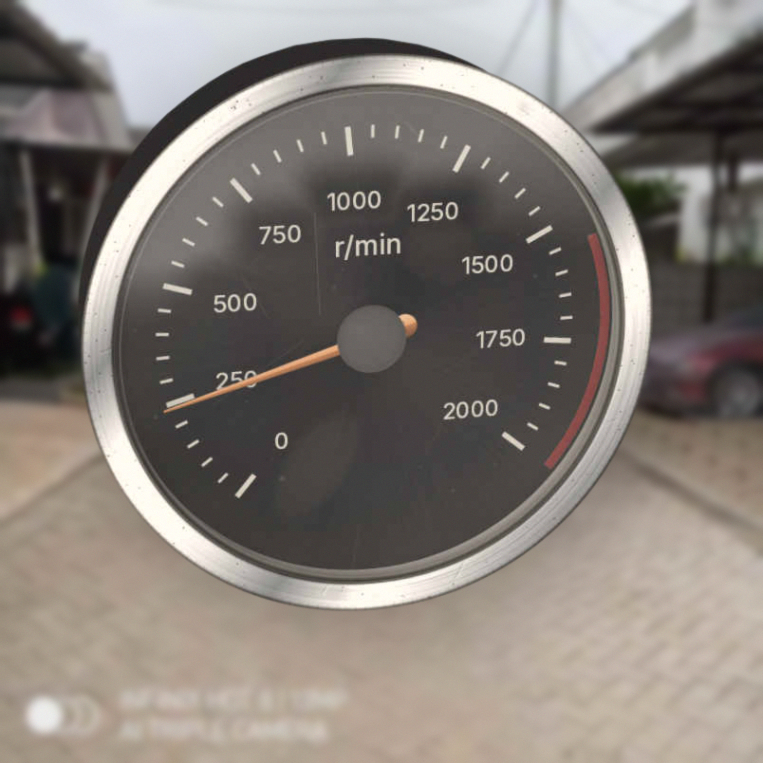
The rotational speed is 250 rpm
